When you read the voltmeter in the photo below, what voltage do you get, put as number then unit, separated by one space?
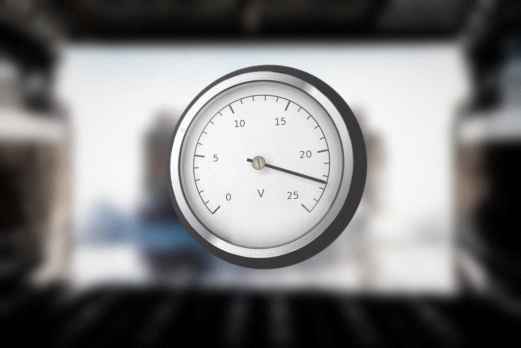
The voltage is 22.5 V
